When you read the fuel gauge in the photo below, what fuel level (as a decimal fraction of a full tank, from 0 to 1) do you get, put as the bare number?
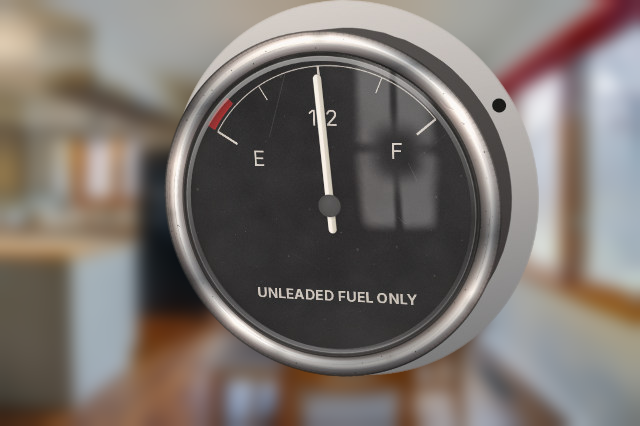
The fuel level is 0.5
